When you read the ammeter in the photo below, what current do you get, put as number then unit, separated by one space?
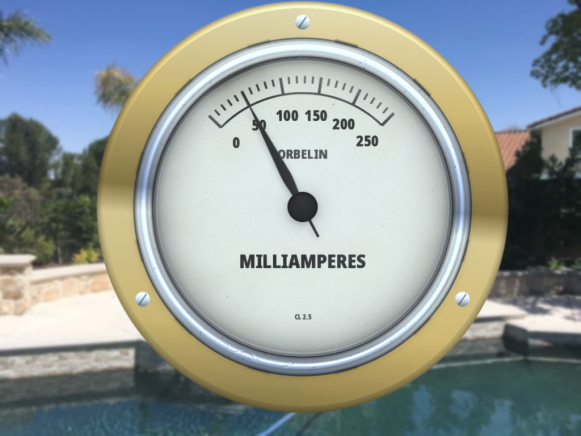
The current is 50 mA
